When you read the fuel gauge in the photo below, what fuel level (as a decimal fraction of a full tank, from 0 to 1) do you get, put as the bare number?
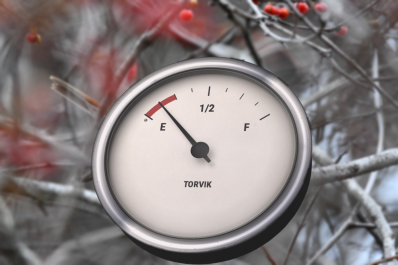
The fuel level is 0.125
